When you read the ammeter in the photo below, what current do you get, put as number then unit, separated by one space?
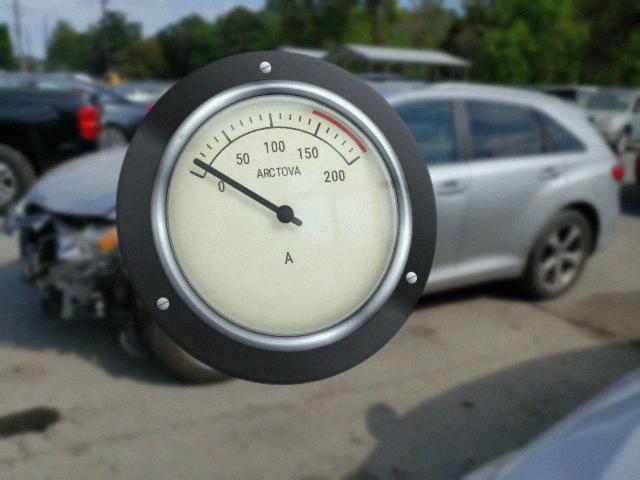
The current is 10 A
